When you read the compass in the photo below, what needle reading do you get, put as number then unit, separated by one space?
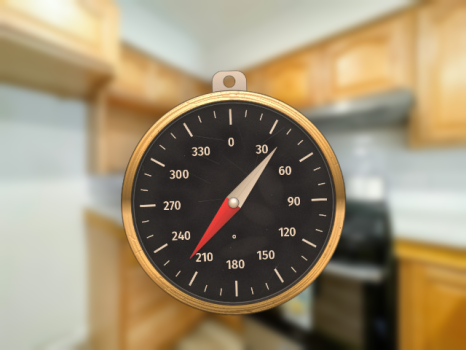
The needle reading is 220 °
